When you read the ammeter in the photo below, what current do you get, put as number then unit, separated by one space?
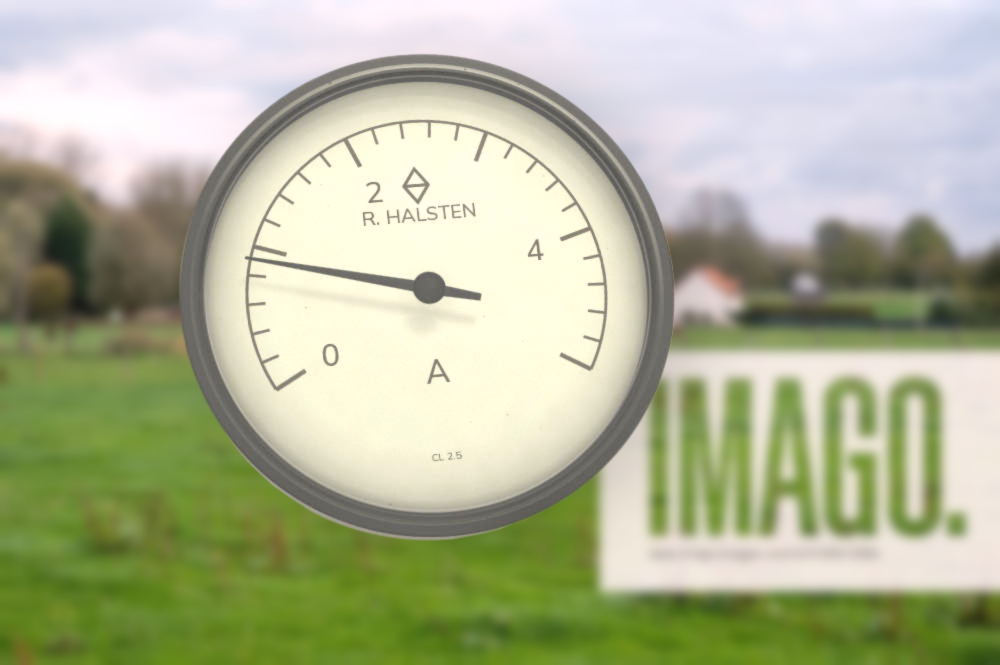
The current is 0.9 A
